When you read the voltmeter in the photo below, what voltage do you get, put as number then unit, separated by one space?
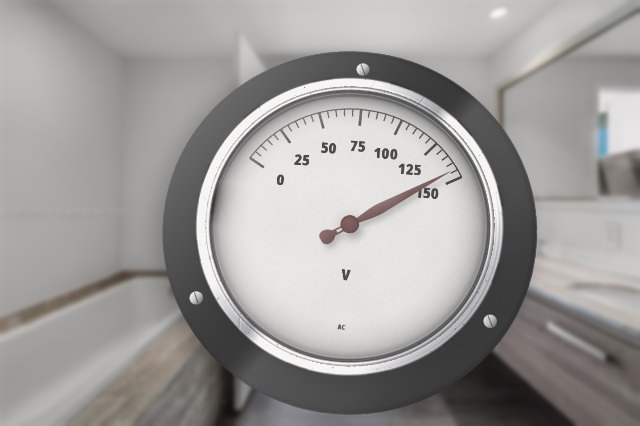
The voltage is 145 V
